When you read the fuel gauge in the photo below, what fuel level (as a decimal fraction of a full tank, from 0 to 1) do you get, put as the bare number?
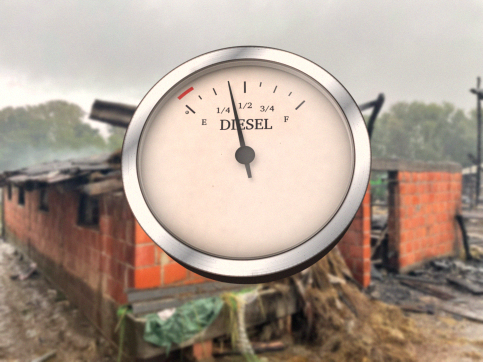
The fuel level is 0.375
